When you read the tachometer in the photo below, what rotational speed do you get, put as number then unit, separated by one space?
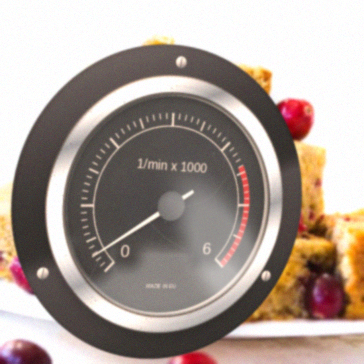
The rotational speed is 300 rpm
